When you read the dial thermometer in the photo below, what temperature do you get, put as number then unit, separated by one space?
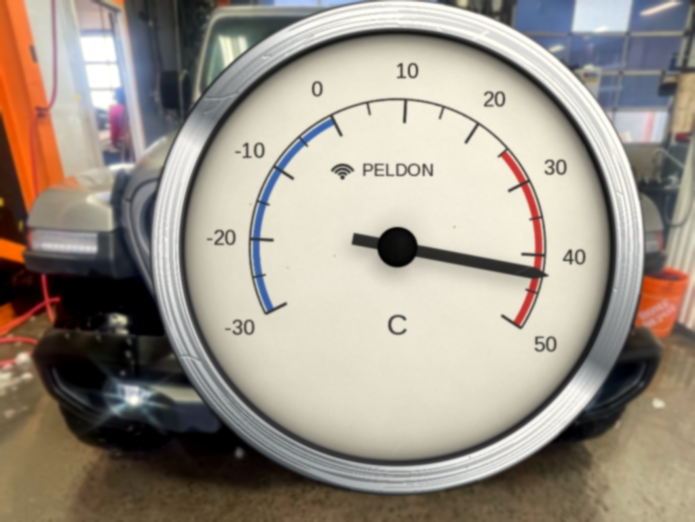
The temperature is 42.5 °C
